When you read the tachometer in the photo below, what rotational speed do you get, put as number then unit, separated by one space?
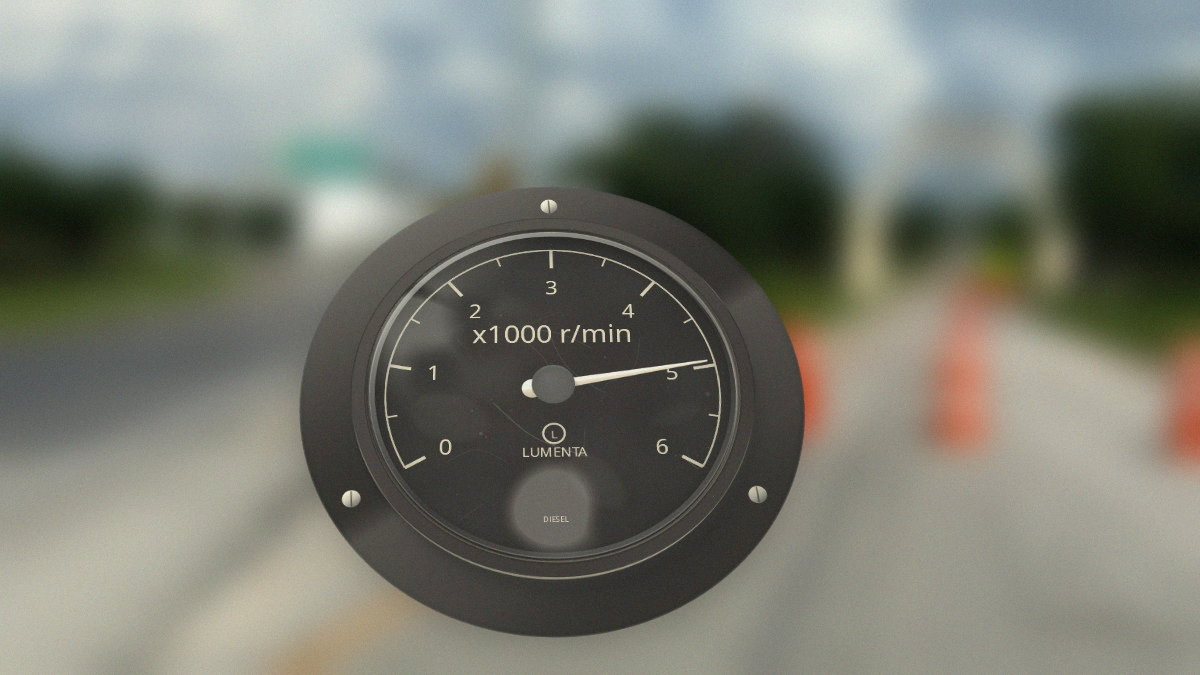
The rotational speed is 5000 rpm
